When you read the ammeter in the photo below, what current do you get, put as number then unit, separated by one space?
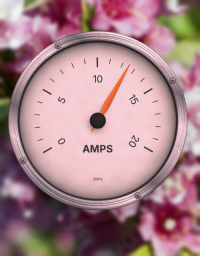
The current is 12.5 A
